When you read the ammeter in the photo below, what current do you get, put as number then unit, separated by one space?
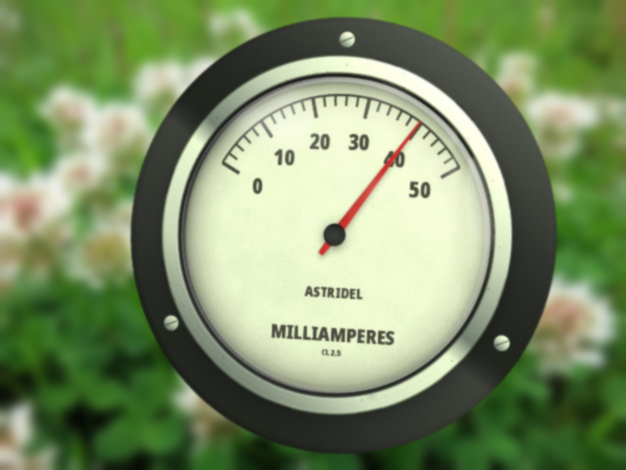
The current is 40 mA
